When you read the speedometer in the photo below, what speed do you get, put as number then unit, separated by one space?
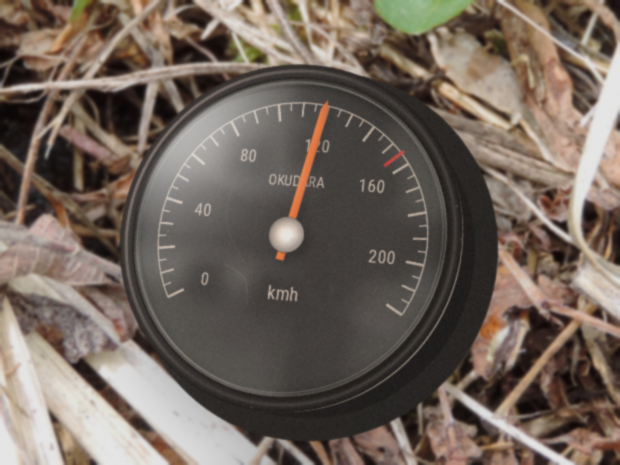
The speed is 120 km/h
